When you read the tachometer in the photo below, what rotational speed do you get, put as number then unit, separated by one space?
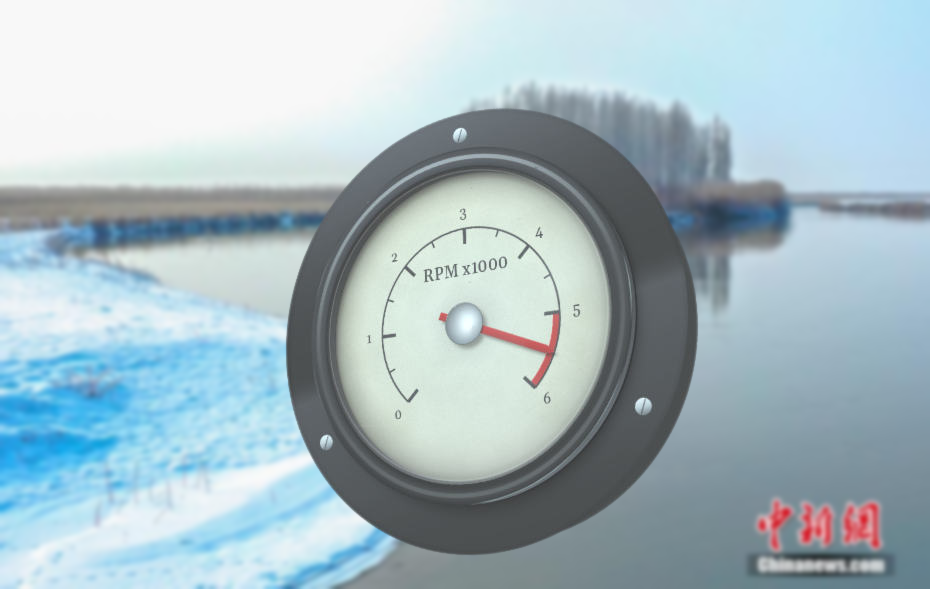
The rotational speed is 5500 rpm
